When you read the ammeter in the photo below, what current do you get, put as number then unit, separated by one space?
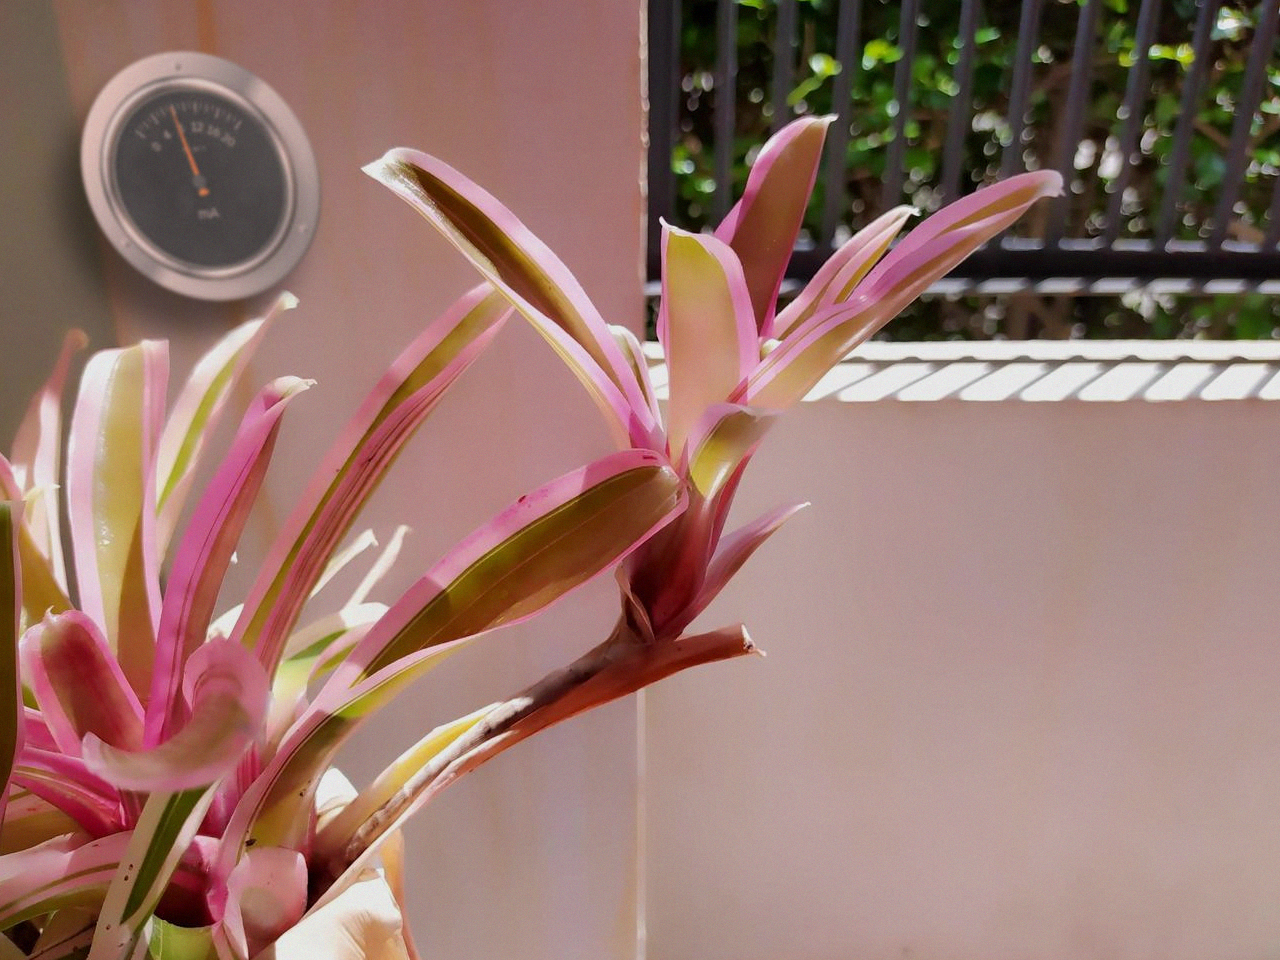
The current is 8 mA
